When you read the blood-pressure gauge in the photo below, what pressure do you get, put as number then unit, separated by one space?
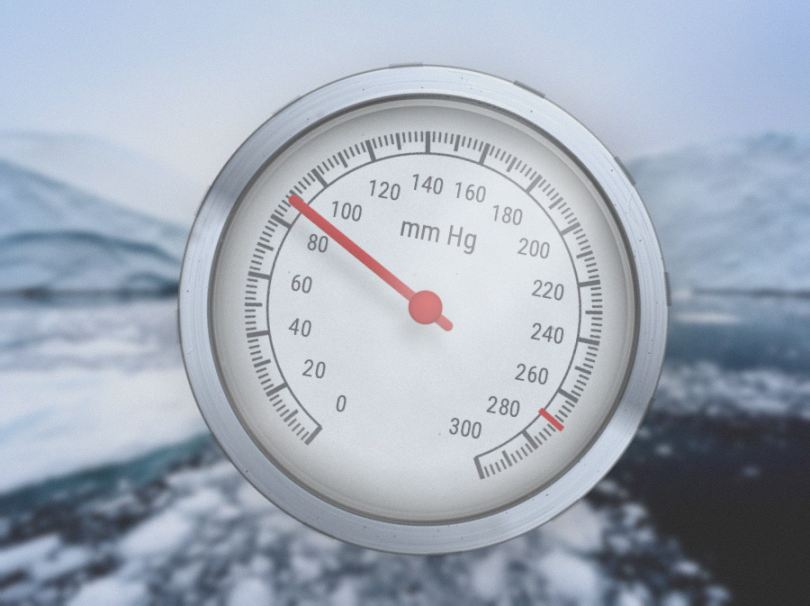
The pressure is 88 mmHg
